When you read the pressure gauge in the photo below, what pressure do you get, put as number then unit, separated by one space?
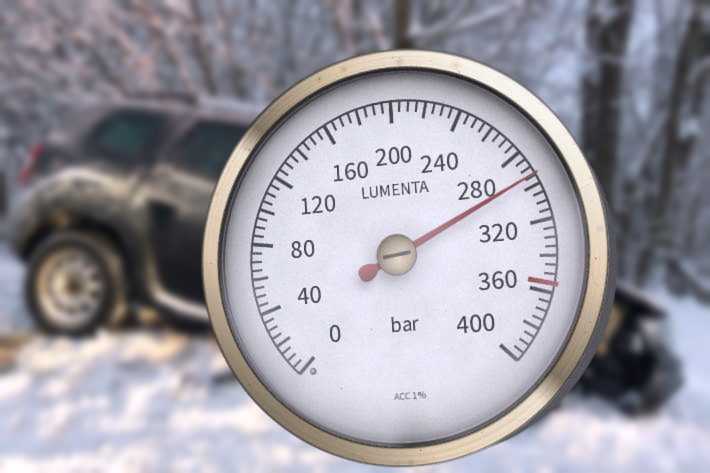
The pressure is 295 bar
